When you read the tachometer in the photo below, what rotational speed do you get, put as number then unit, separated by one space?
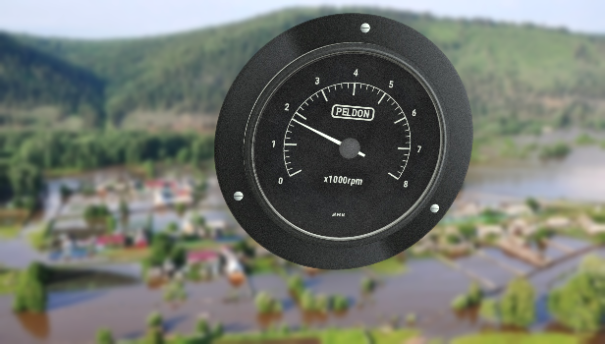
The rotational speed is 1800 rpm
